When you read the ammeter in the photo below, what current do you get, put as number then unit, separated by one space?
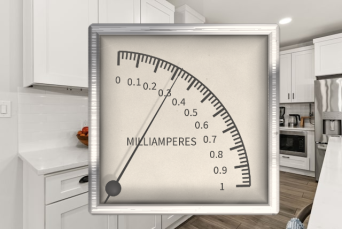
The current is 0.32 mA
